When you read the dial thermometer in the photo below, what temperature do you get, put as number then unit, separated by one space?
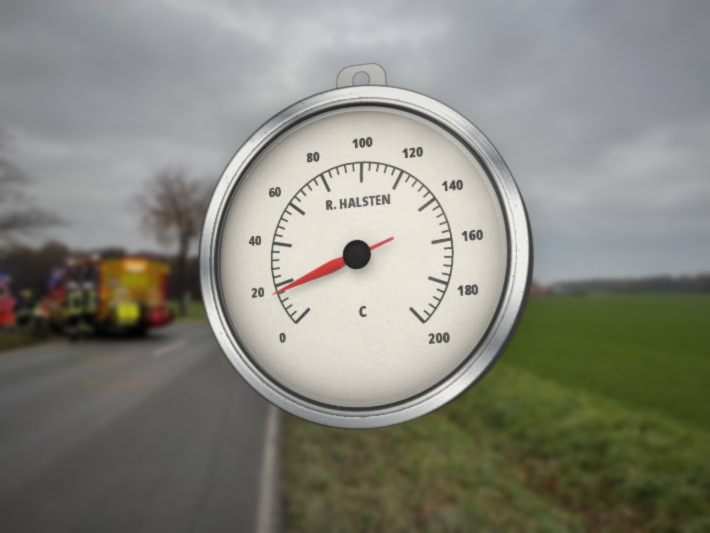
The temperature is 16 °C
